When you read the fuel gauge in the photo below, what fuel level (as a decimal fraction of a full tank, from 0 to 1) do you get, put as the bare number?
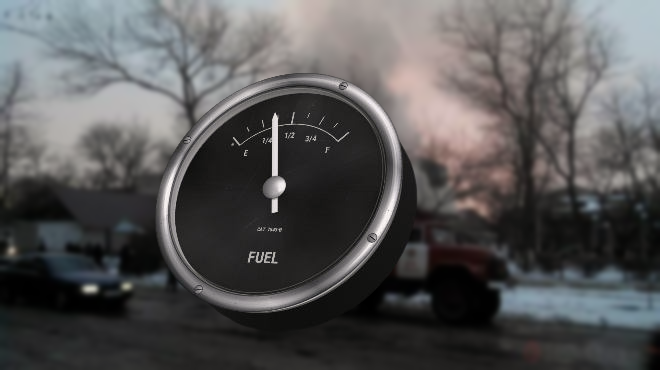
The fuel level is 0.375
